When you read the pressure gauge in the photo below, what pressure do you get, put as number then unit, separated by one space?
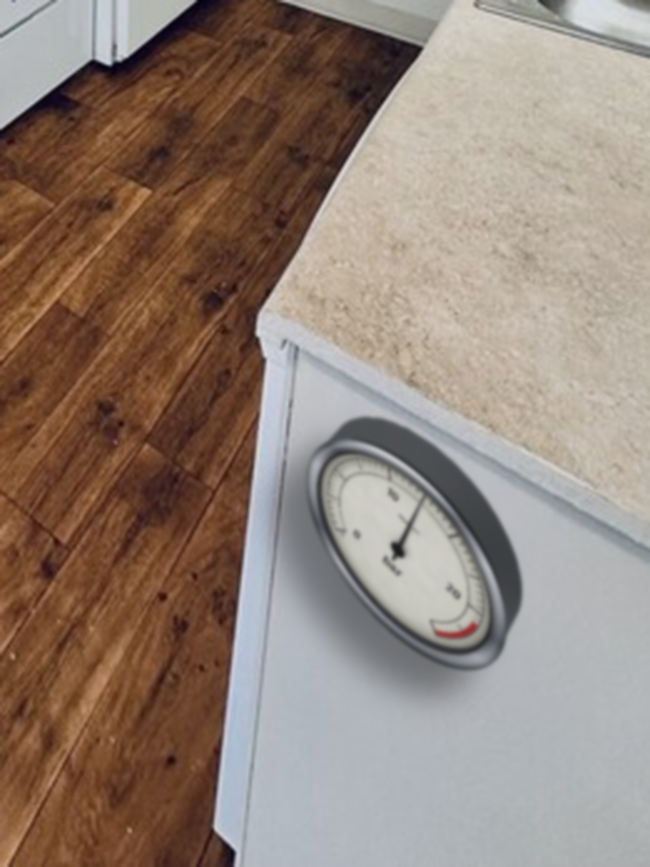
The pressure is 12.5 bar
